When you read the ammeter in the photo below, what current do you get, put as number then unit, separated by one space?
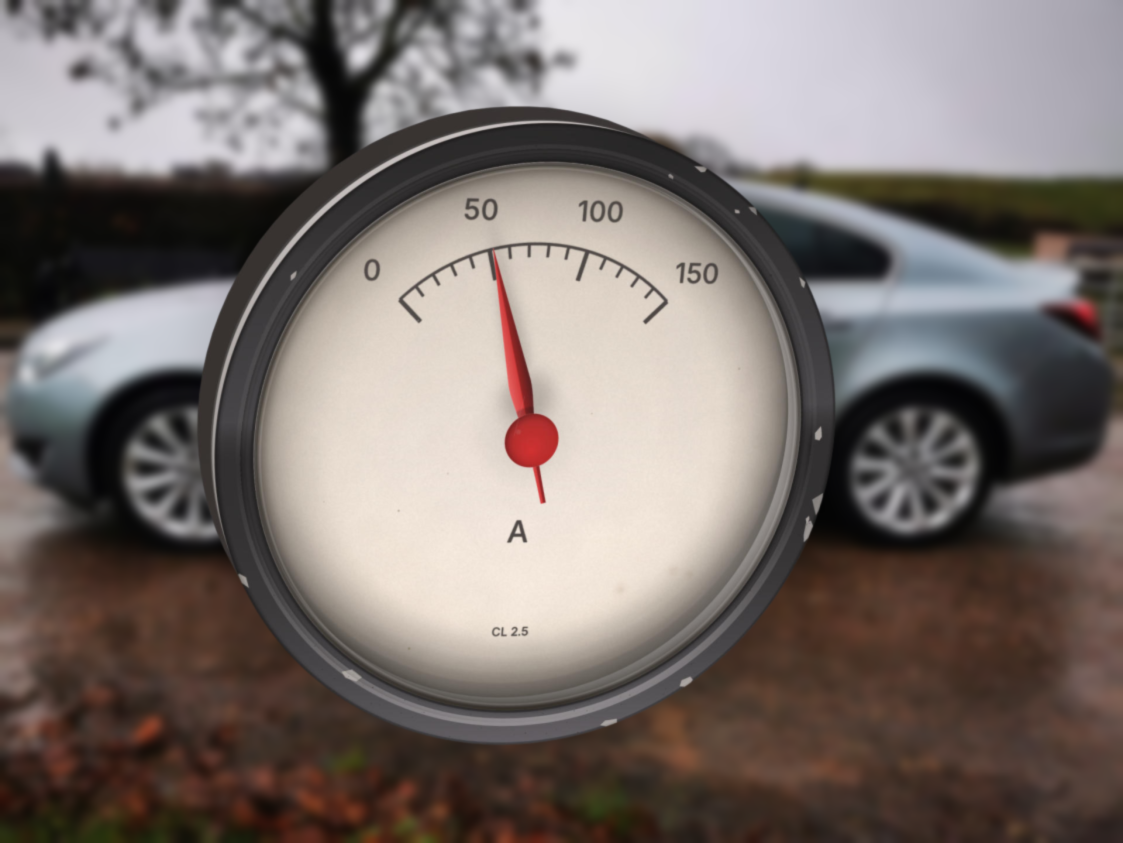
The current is 50 A
